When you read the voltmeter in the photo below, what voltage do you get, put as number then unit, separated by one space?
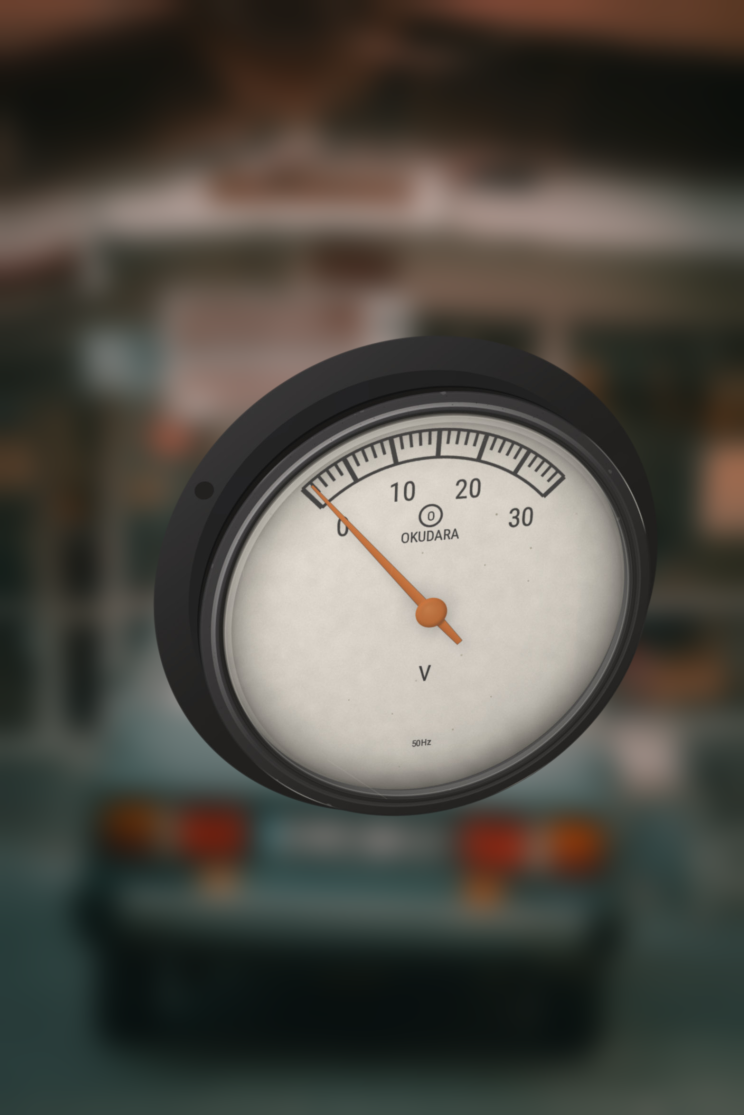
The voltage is 1 V
